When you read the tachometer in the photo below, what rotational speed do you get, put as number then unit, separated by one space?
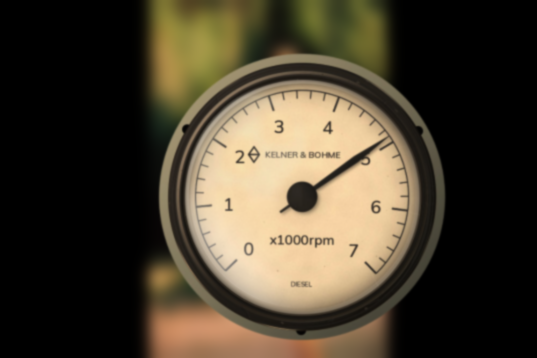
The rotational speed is 4900 rpm
